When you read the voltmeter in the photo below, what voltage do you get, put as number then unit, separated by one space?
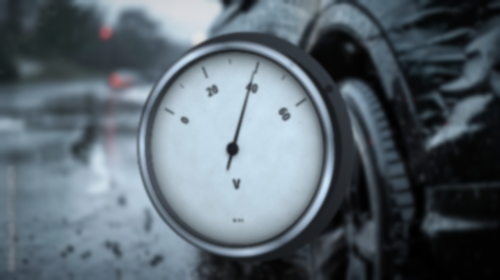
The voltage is 40 V
